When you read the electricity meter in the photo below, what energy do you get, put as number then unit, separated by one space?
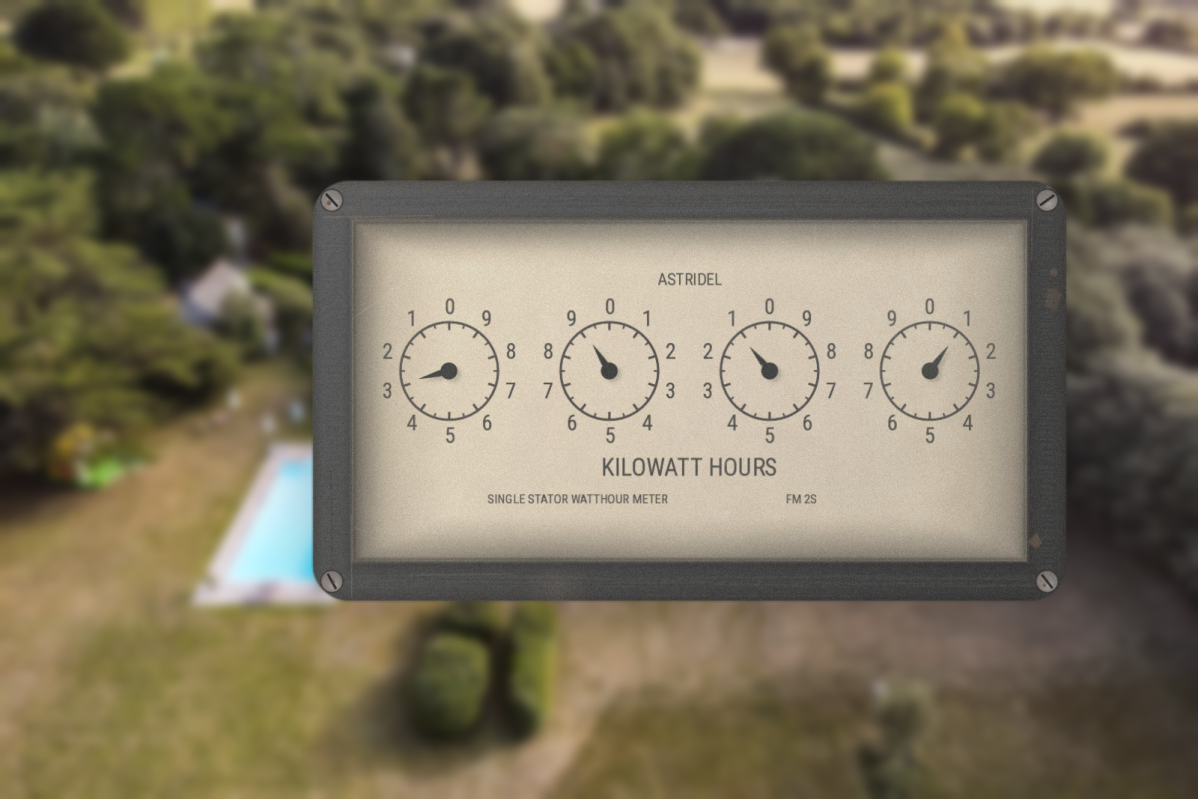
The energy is 2911 kWh
